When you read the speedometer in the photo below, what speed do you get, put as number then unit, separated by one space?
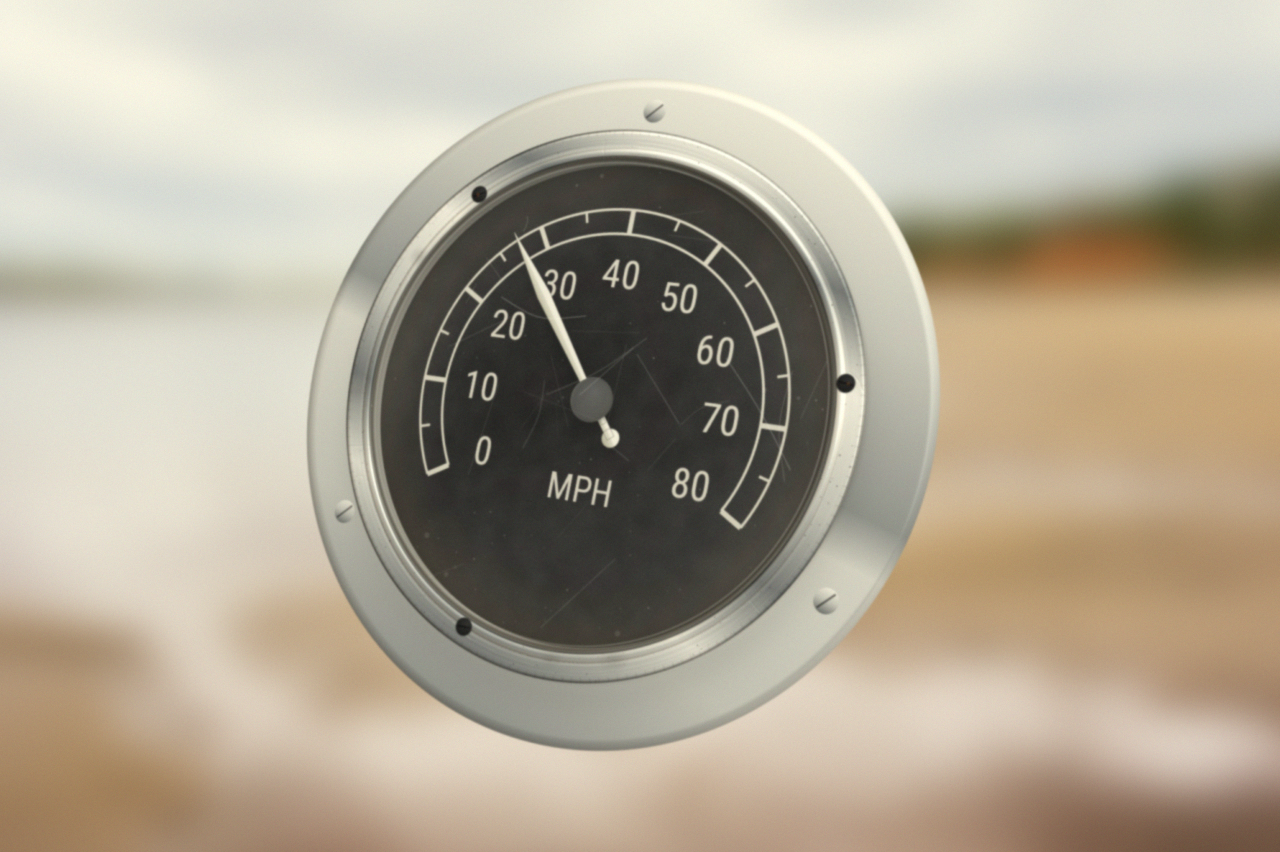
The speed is 27.5 mph
